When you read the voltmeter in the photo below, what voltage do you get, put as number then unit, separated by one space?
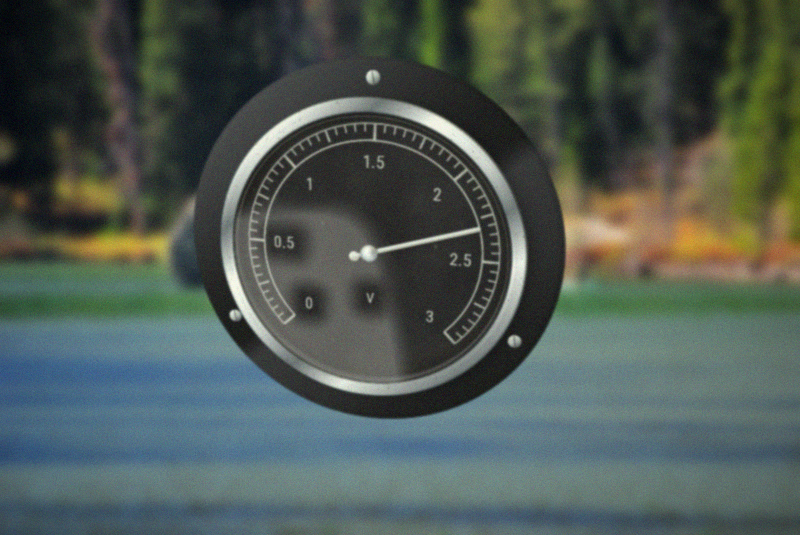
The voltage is 2.3 V
